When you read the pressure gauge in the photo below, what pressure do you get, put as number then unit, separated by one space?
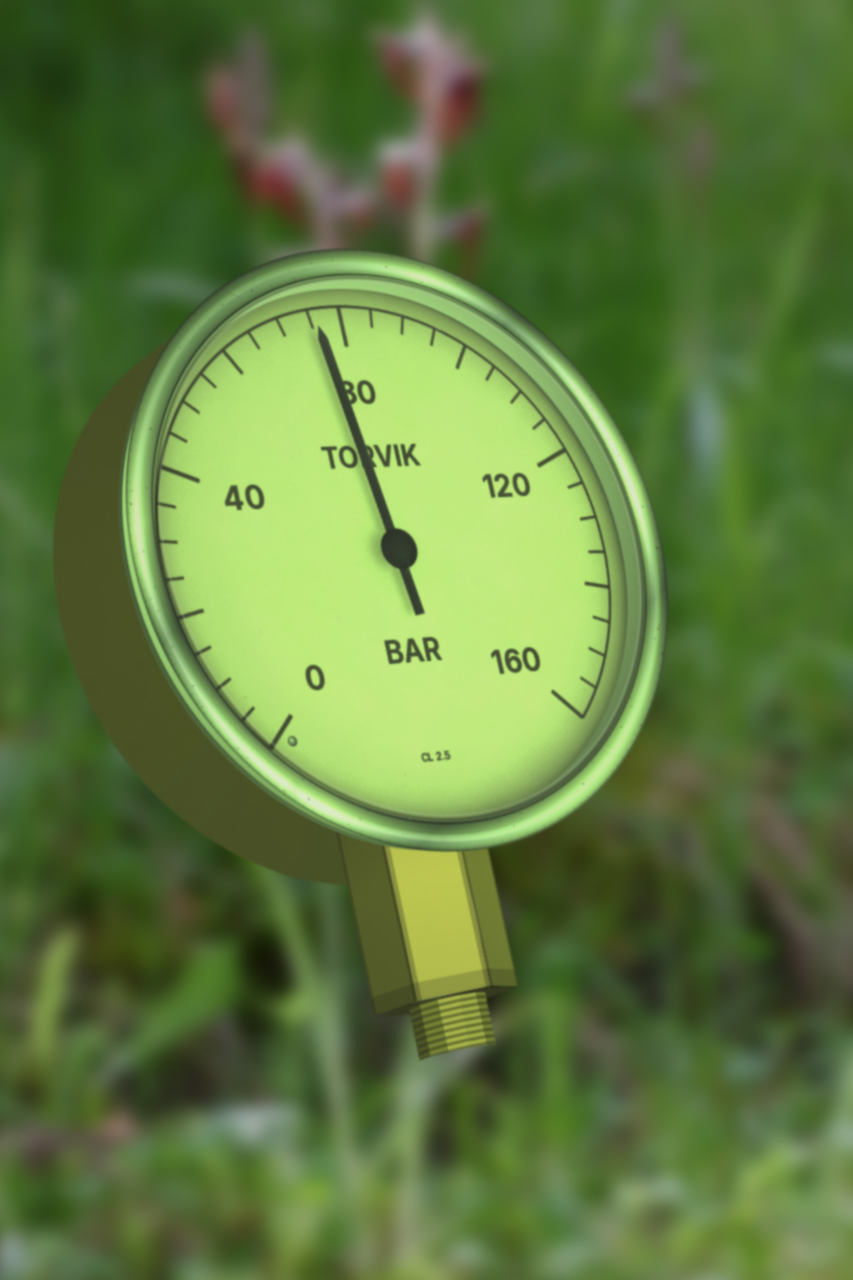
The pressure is 75 bar
